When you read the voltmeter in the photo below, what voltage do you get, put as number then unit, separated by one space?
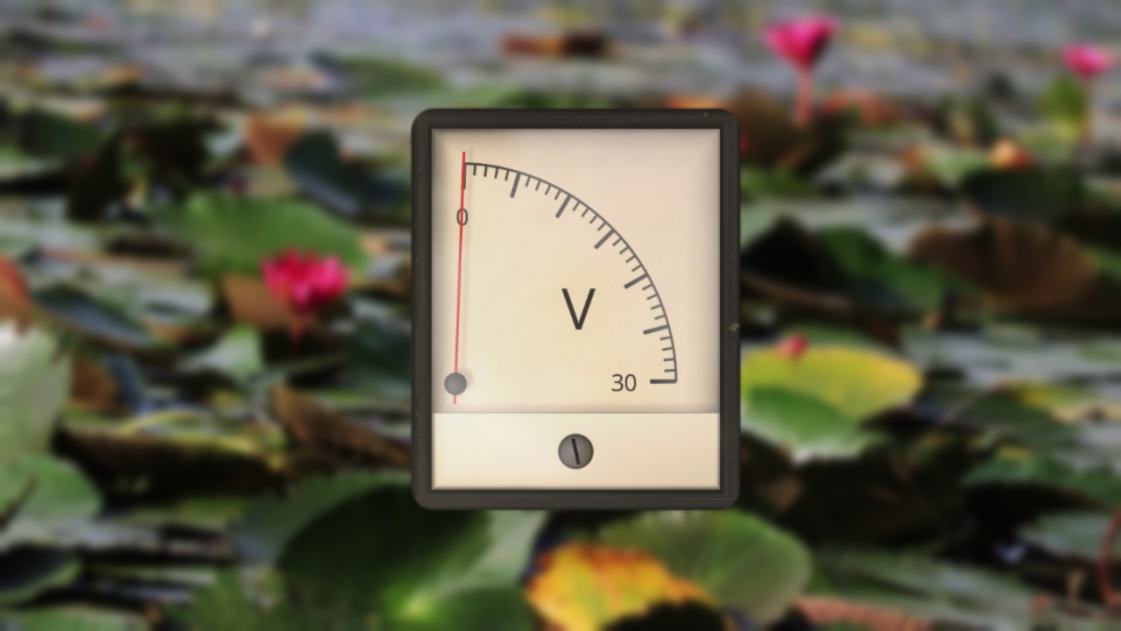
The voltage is 0 V
